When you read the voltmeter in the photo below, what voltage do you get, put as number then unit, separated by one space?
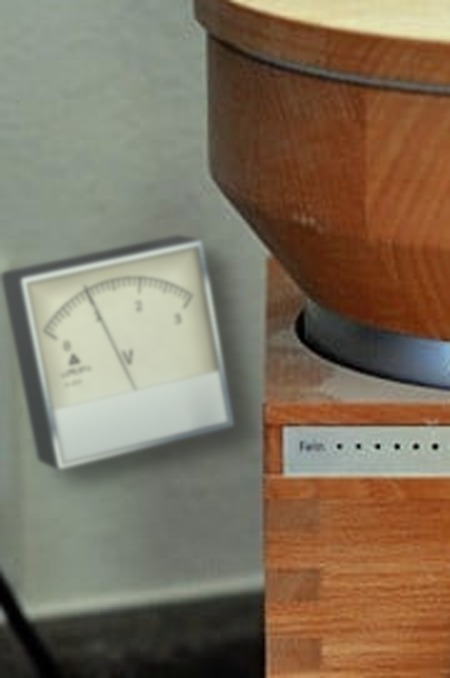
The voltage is 1 V
